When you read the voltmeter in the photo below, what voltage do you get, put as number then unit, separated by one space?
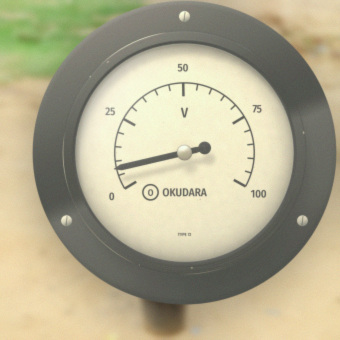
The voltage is 7.5 V
